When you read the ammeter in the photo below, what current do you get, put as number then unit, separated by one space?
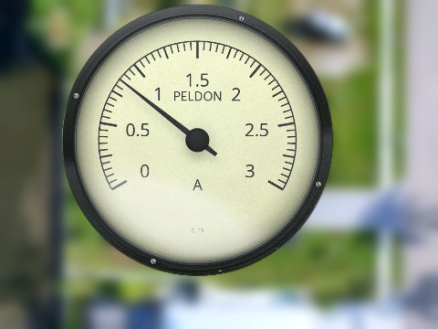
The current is 0.85 A
